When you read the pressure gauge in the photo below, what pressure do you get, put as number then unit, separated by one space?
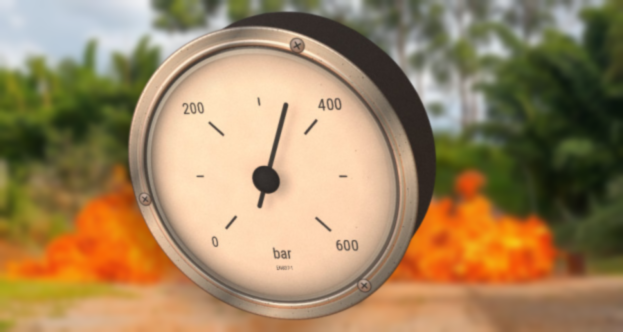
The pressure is 350 bar
